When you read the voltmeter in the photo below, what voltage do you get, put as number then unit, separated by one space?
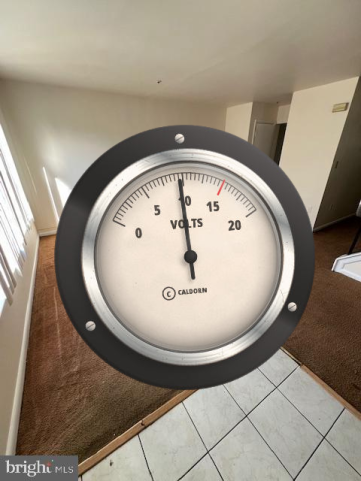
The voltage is 9.5 V
